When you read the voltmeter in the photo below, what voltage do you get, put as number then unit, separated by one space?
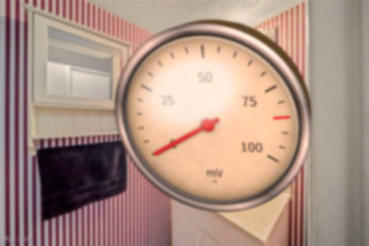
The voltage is 0 mV
